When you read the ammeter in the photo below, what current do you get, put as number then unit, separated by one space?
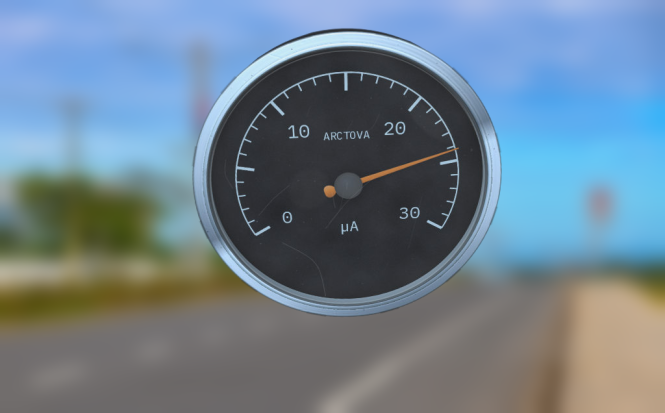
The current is 24 µA
